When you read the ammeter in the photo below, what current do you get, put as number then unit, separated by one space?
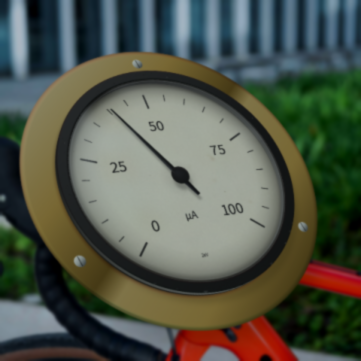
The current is 40 µA
